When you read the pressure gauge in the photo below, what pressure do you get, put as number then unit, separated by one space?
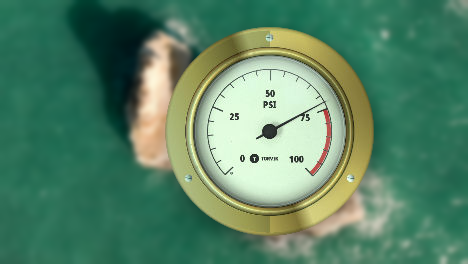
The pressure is 72.5 psi
